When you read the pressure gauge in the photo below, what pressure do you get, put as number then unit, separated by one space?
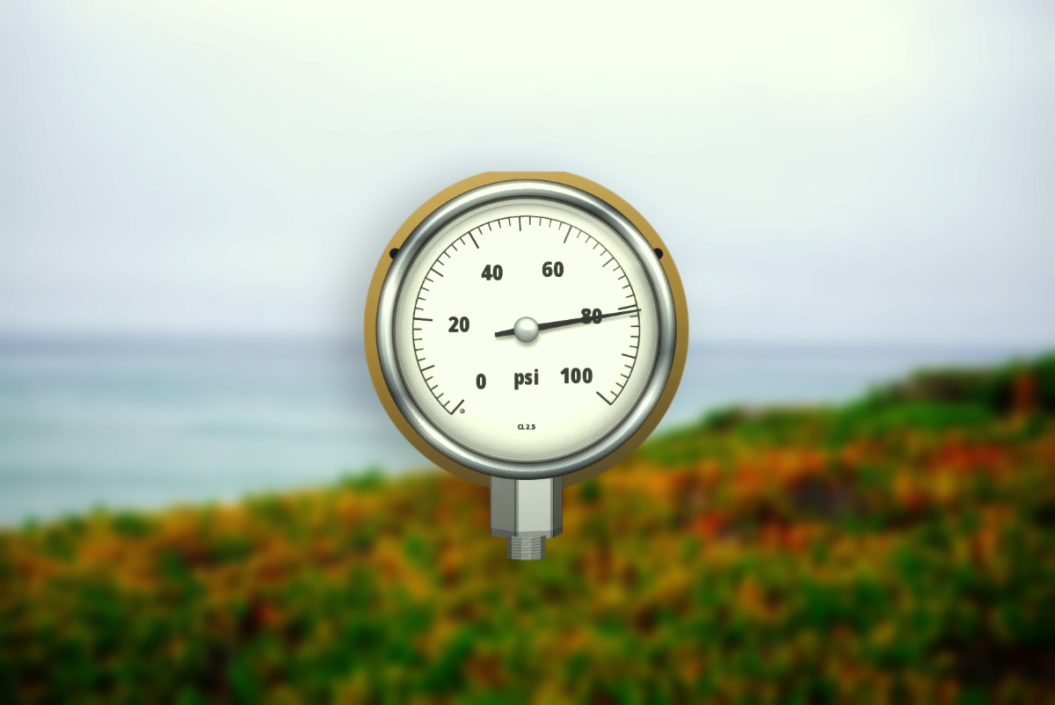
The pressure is 81 psi
